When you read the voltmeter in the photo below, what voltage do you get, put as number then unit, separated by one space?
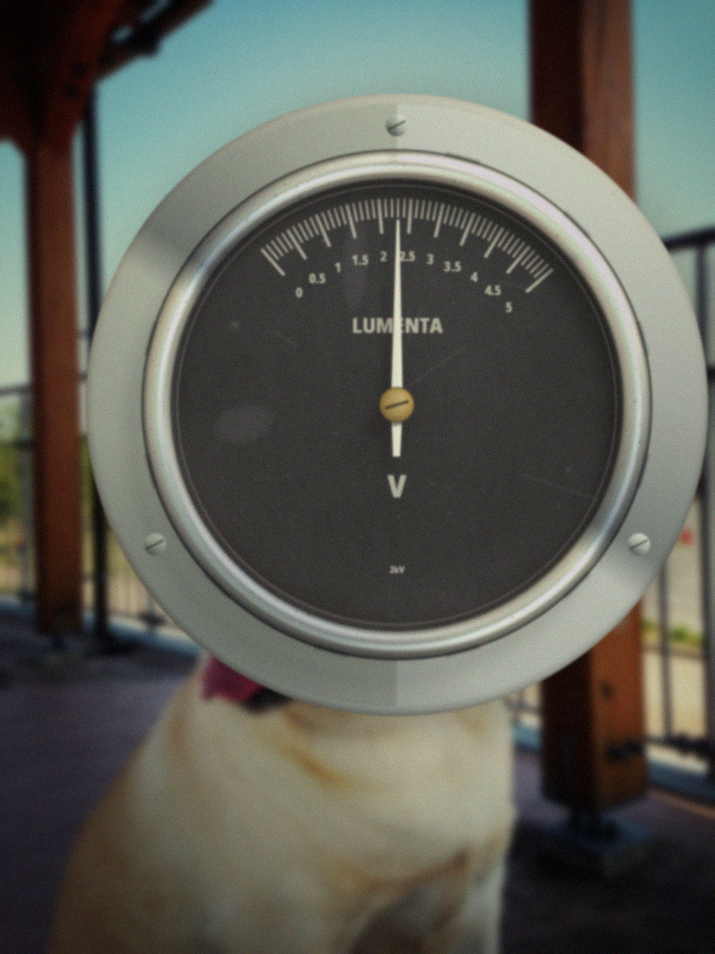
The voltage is 2.3 V
